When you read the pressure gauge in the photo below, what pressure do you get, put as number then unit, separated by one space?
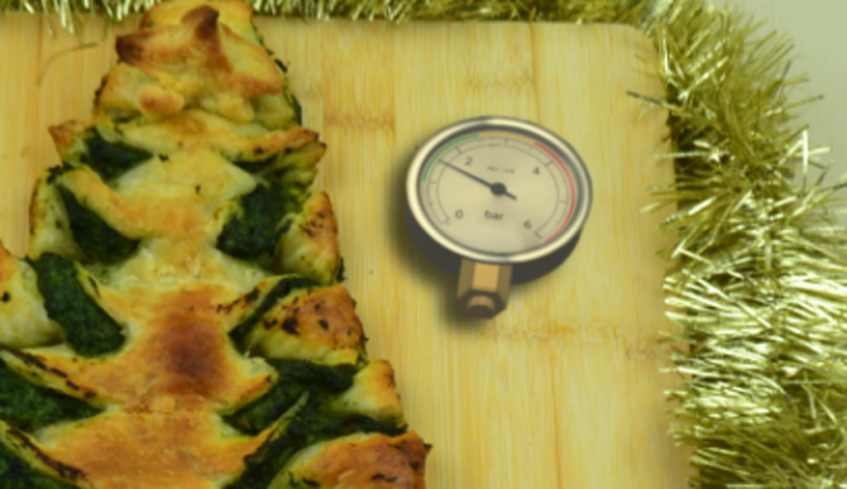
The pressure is 1.5 bar
